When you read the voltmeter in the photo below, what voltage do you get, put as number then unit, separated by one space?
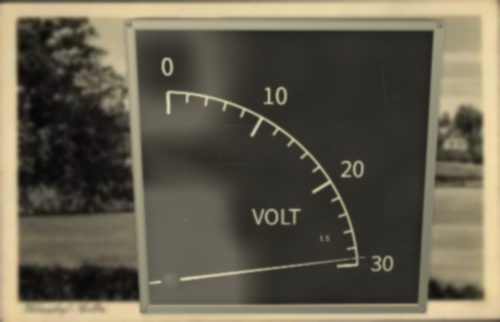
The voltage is 29 V
